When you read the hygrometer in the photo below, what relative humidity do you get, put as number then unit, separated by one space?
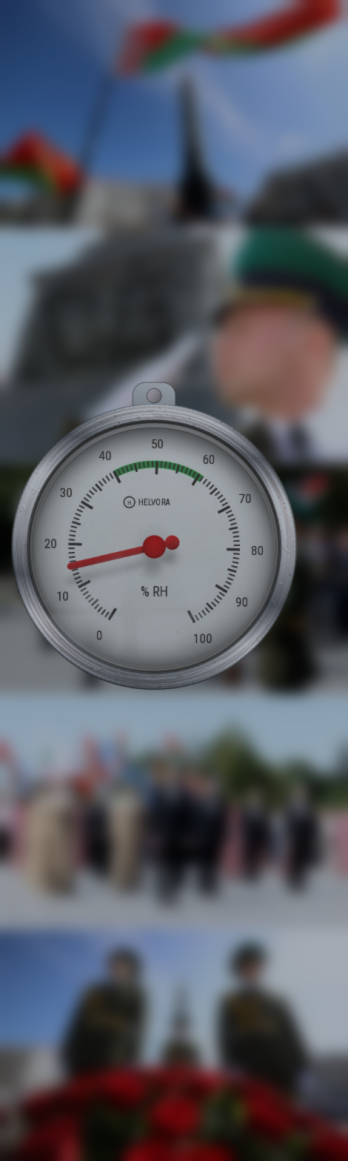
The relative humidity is 15 %
